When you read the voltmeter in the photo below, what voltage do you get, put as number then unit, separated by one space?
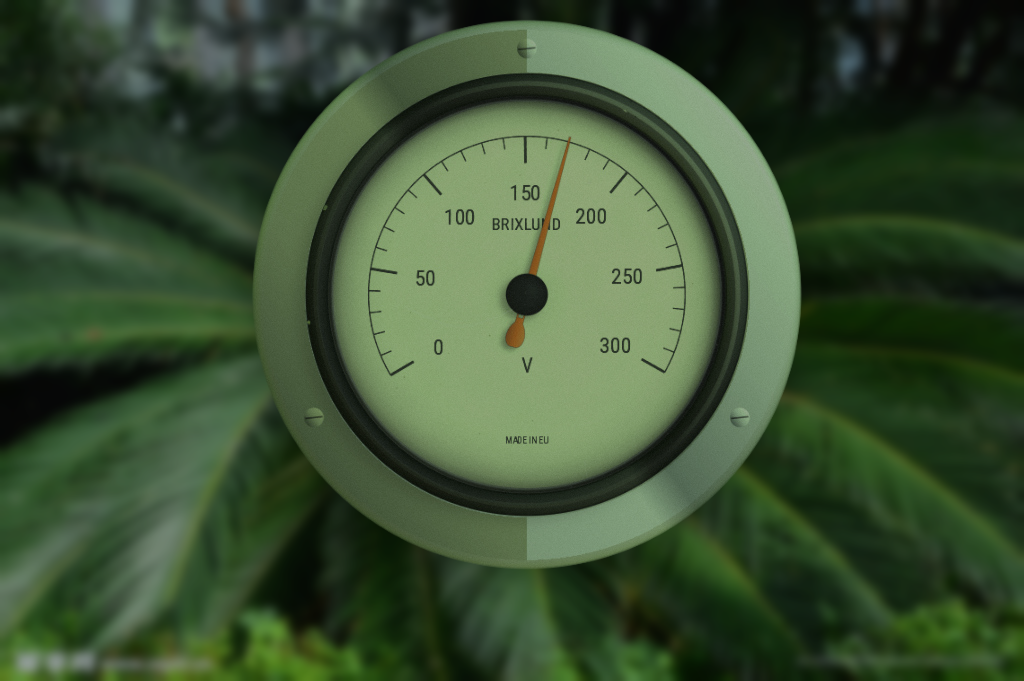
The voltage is 170 V
